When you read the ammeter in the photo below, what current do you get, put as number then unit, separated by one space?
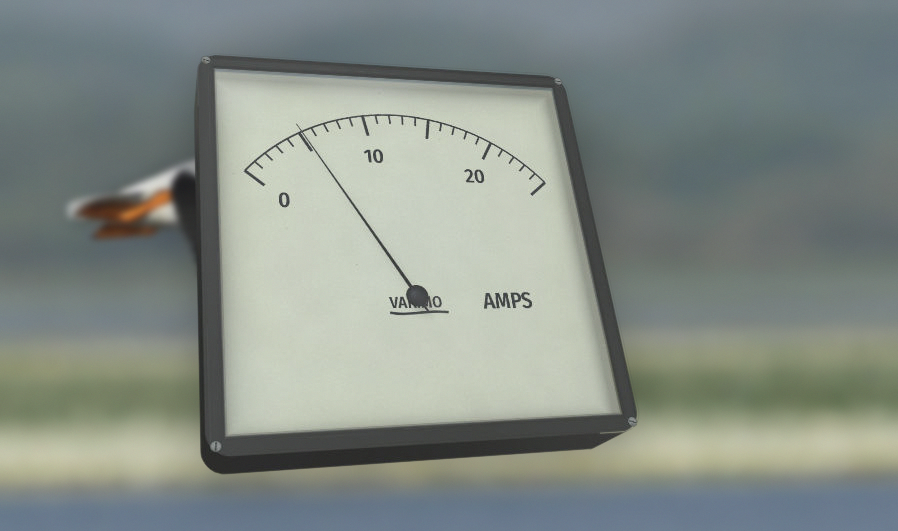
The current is 5 A
